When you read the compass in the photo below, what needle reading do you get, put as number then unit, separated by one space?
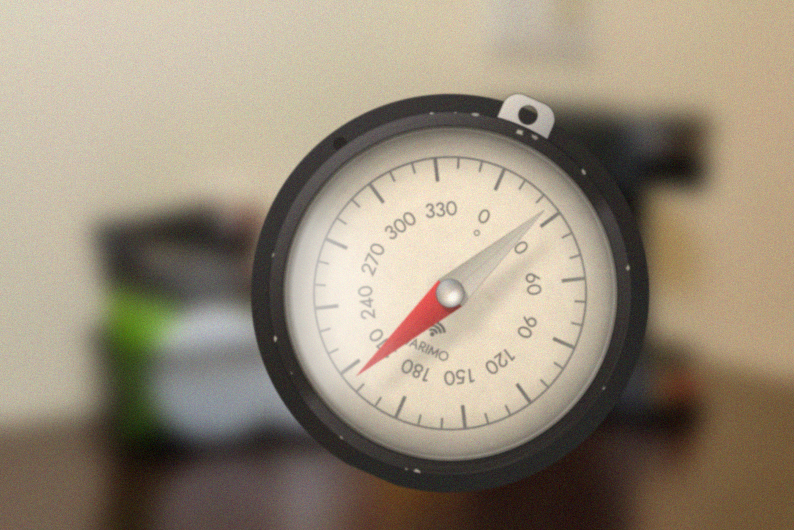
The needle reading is 205 °
